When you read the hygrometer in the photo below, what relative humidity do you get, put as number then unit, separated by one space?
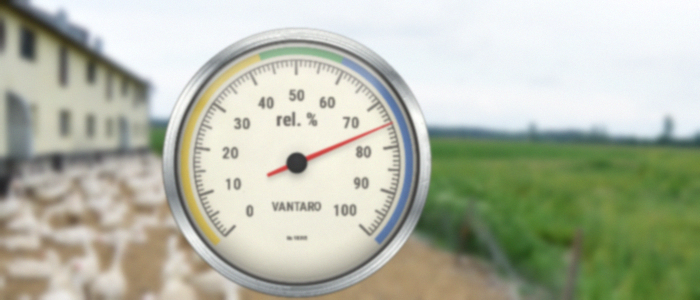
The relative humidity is 75 %
